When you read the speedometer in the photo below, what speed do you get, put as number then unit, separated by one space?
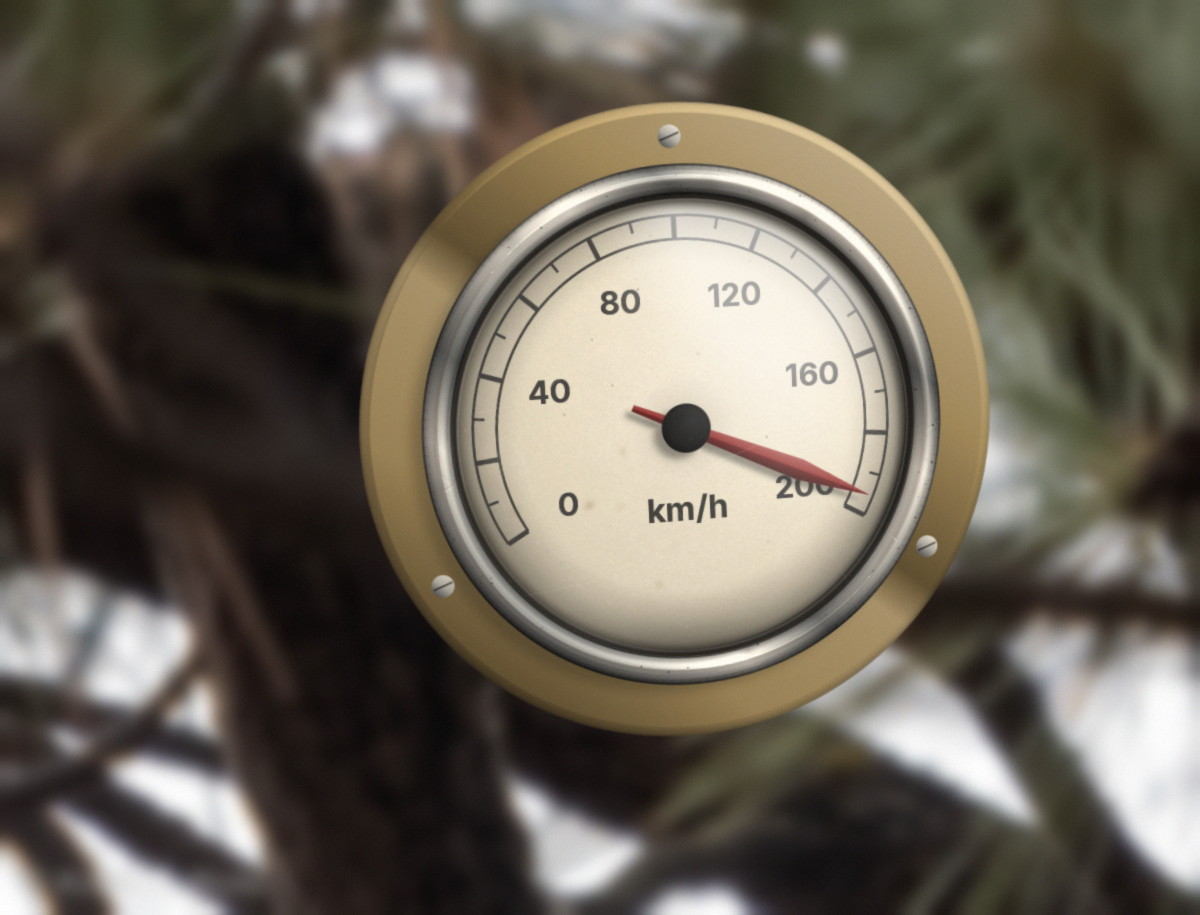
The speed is 195 km/h
